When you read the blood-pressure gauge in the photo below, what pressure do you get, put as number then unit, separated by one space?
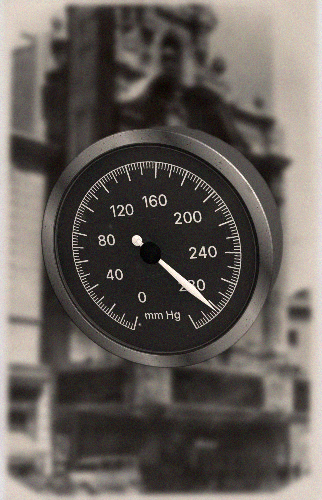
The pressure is 280 mmHg
